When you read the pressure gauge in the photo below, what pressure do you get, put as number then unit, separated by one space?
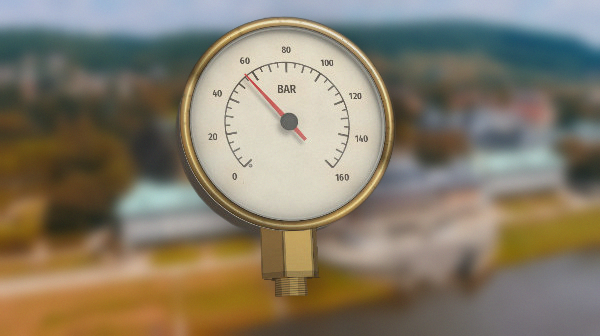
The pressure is 55 bar
